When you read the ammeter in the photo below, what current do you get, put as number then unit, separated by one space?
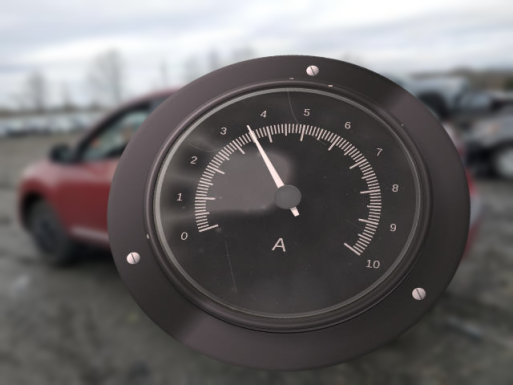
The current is 3.5 A
